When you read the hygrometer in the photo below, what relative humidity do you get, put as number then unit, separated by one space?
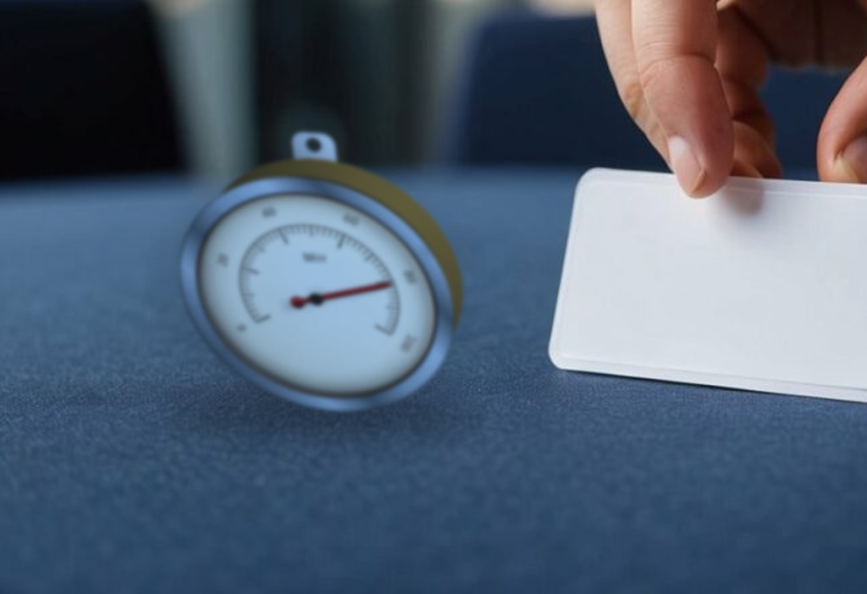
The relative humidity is 80 %
